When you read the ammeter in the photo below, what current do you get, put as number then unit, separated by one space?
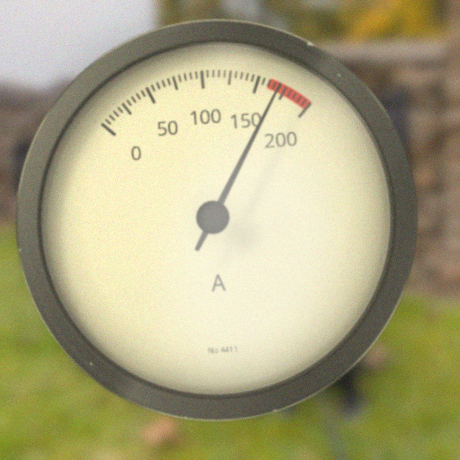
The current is 170 A
